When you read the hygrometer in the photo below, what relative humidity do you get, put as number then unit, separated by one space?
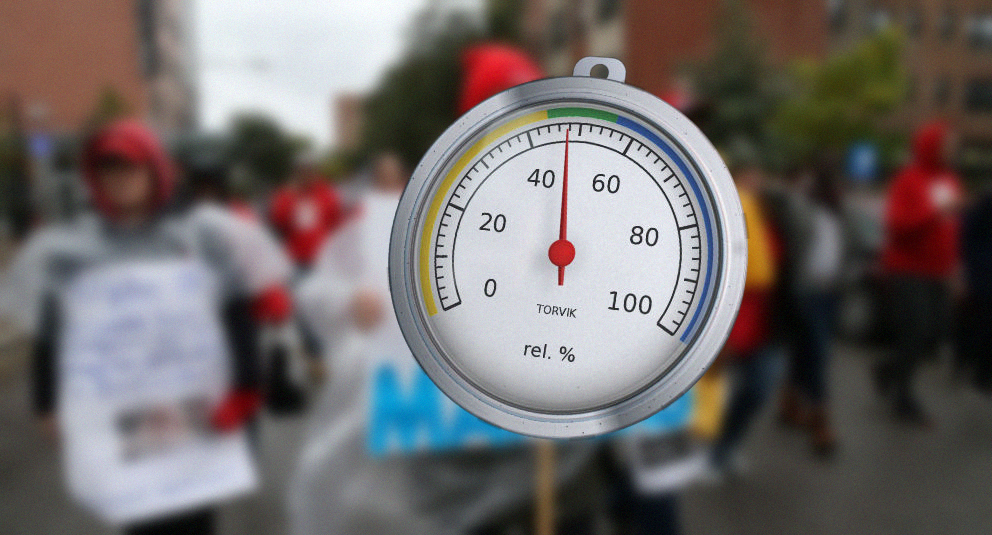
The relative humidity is 48 %
